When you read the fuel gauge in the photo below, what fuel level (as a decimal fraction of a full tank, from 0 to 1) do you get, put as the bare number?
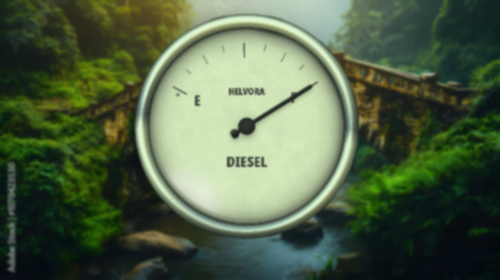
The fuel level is 1
